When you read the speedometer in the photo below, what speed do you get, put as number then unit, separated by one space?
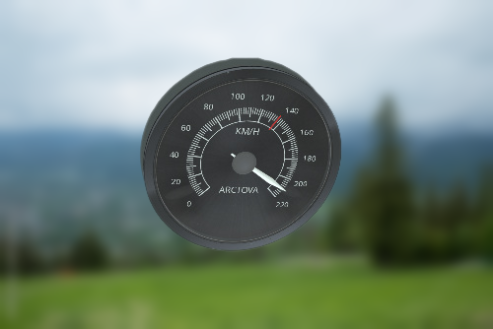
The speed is 210 km/h
